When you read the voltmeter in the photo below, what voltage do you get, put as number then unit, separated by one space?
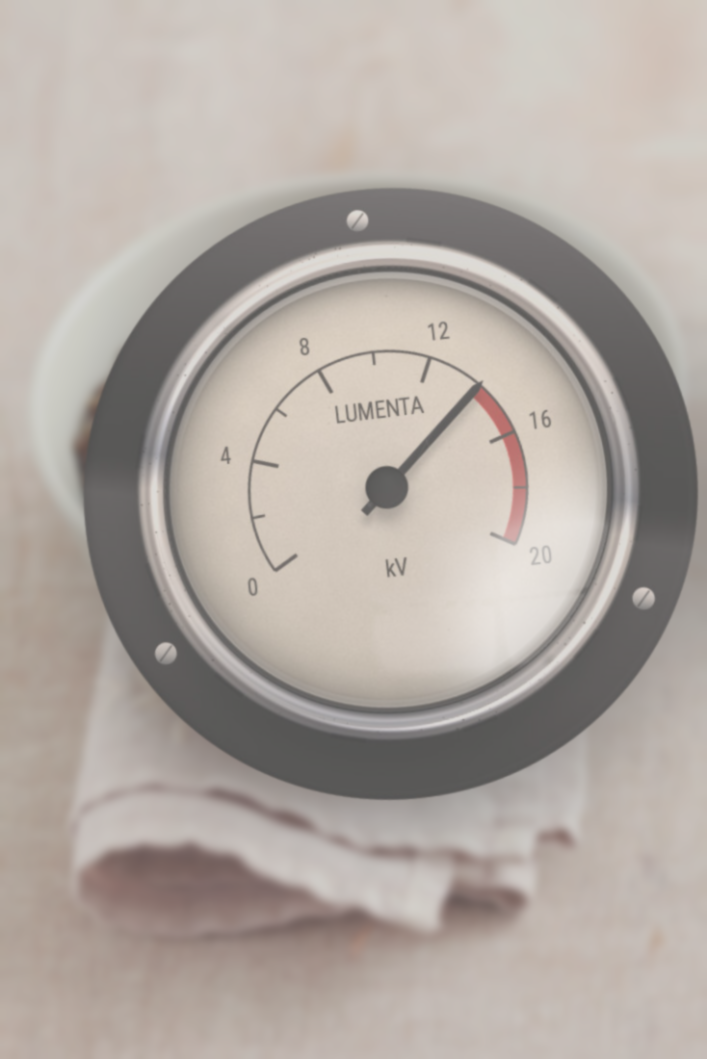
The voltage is 14 kV
